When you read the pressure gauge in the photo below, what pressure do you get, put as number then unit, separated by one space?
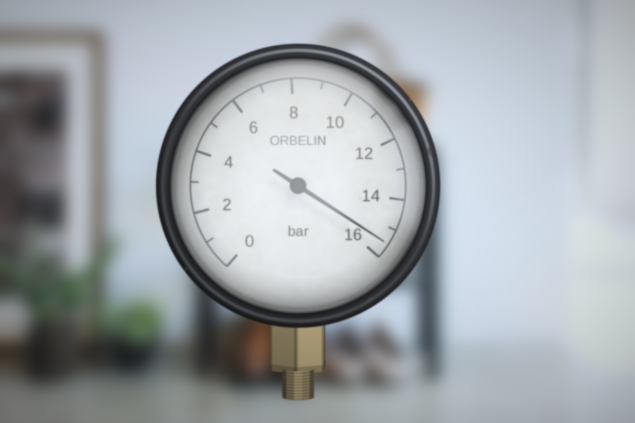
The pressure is 15.5 bar
